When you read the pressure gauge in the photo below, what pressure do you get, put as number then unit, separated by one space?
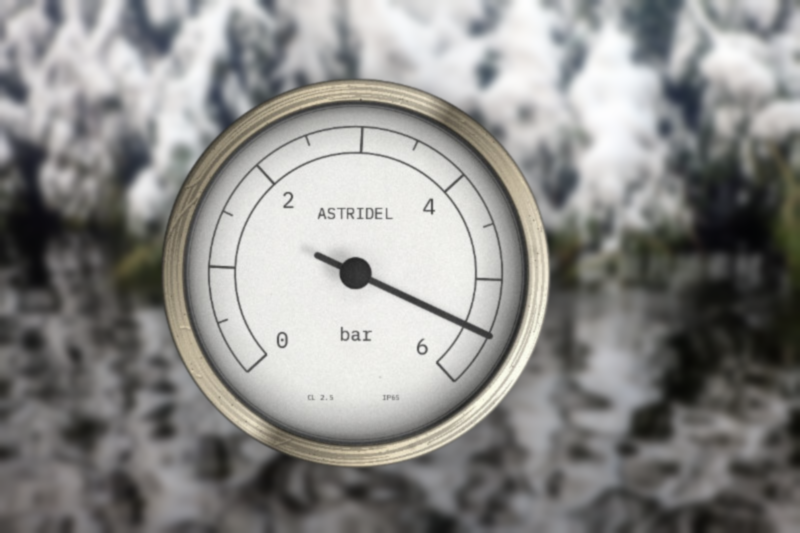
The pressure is 5.5 bar
